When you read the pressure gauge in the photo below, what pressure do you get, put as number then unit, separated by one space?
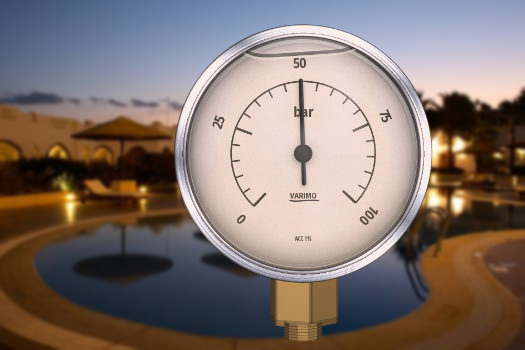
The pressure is 50 bar
